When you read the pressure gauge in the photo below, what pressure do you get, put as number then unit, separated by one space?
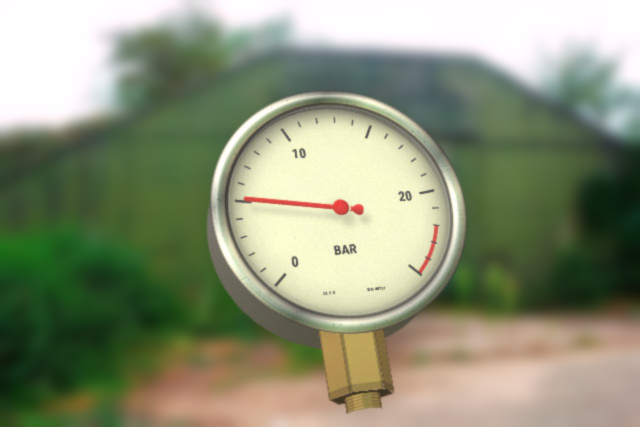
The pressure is 5 bar
